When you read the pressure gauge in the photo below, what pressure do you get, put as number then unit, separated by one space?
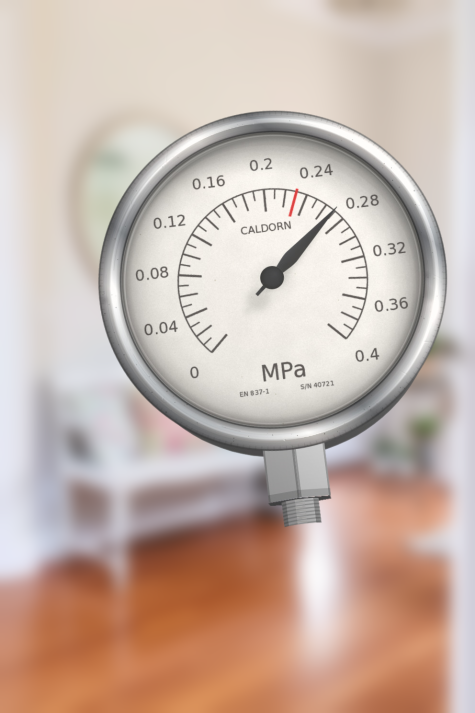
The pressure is 0.27 MPa
